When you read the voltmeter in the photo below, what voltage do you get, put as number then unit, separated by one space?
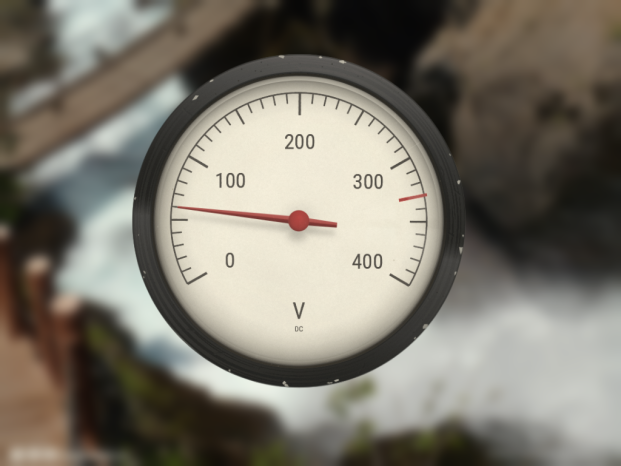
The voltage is 60 V
